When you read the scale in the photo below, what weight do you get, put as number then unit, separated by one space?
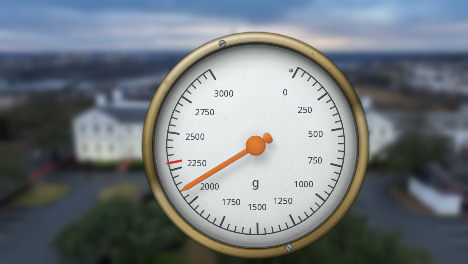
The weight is 2100 g
